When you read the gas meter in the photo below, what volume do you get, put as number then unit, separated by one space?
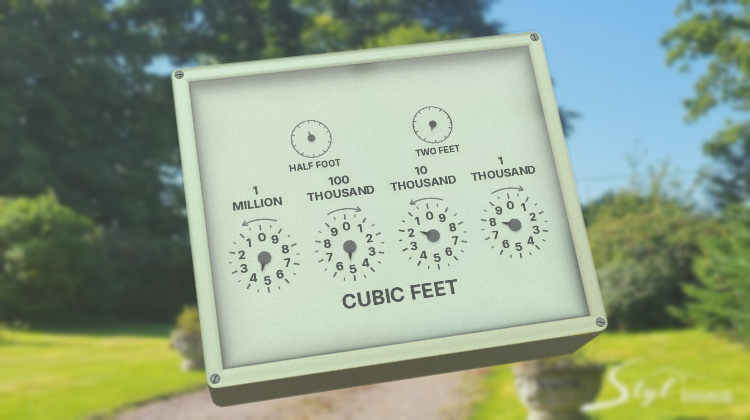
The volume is 451800 ft³
